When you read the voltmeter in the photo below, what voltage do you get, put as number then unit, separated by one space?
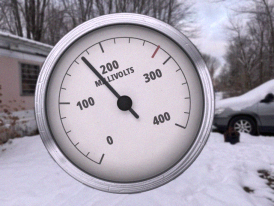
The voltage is 170 mV
